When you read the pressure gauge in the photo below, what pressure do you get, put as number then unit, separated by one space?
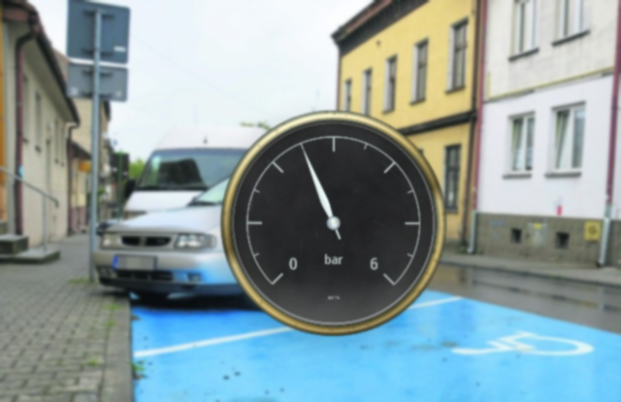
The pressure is 2.5 bar
